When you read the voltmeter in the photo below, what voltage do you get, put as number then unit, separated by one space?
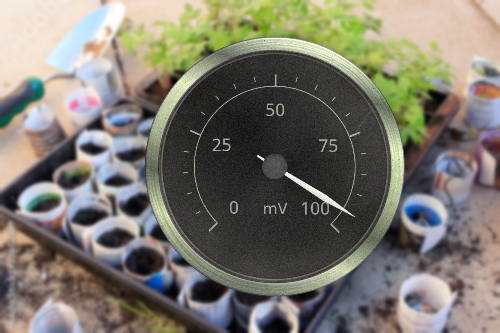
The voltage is 95 mV
